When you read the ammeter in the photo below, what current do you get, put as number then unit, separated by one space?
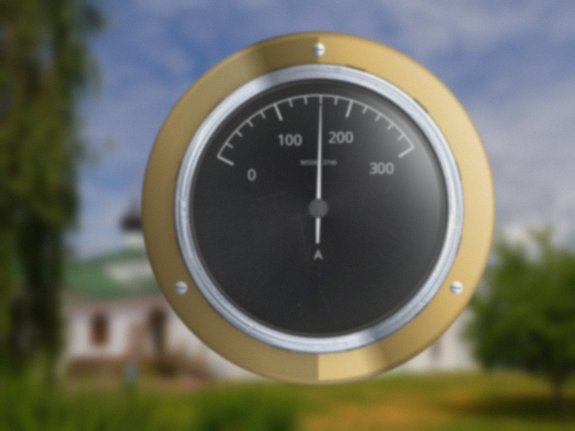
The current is 160 A
